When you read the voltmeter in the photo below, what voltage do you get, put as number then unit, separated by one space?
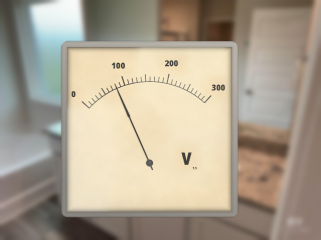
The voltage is 80 V
